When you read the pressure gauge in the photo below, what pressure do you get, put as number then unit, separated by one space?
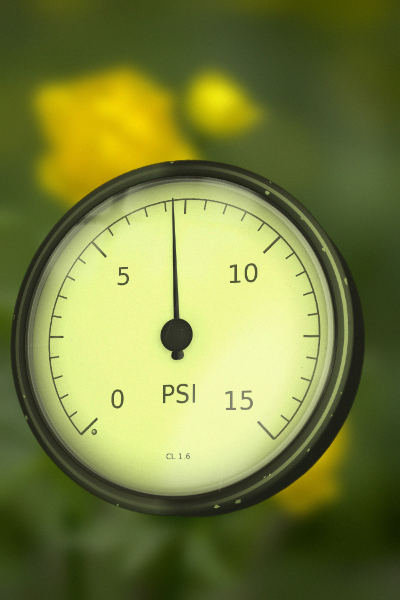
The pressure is 7.25 psi
